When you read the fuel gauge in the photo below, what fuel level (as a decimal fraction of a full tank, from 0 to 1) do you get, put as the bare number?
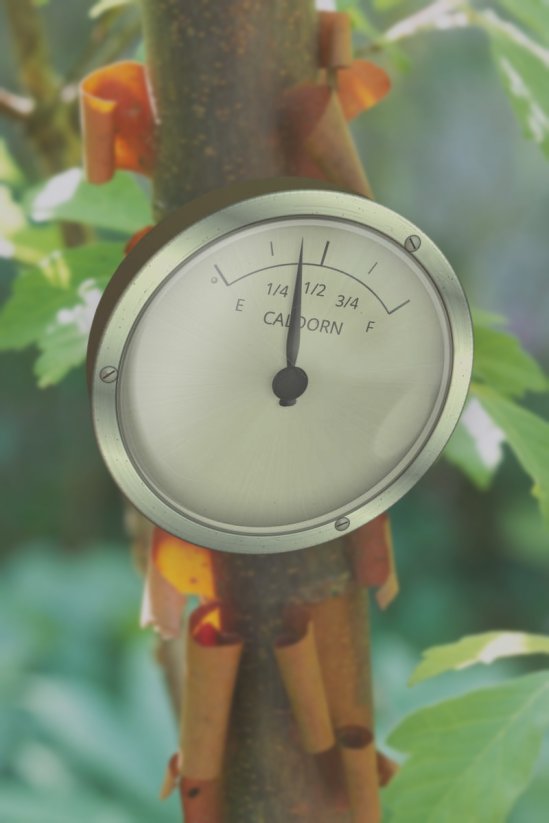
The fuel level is 0.375
